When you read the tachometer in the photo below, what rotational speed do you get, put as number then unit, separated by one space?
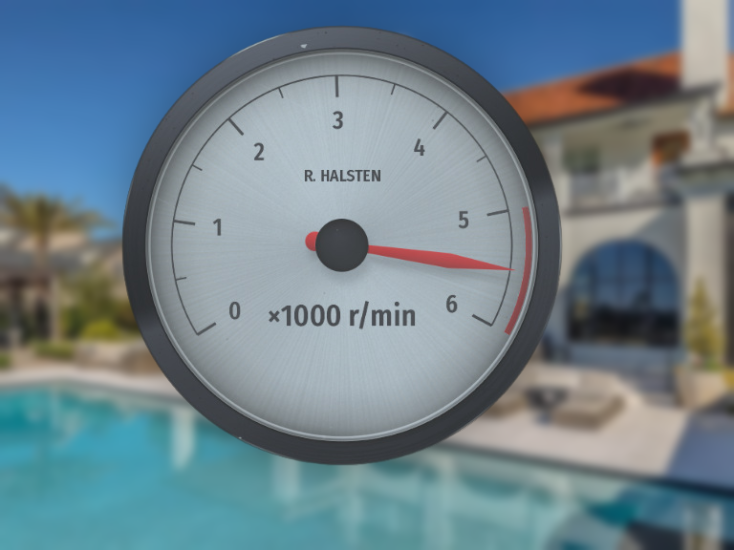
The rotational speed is 5500 rpm
